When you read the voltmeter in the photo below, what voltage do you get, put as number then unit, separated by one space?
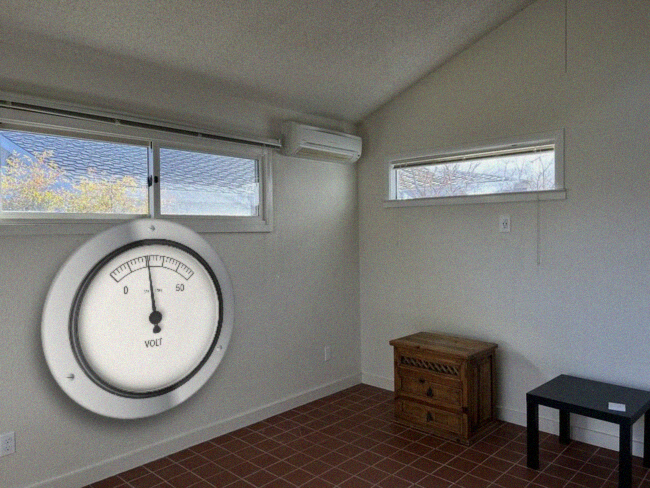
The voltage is 20 V
